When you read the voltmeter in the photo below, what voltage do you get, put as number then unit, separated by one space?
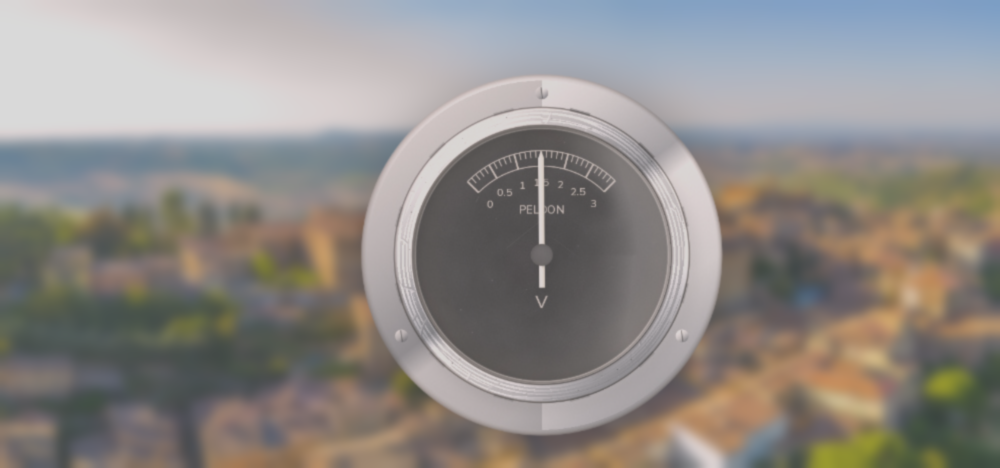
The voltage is 1.5 V
